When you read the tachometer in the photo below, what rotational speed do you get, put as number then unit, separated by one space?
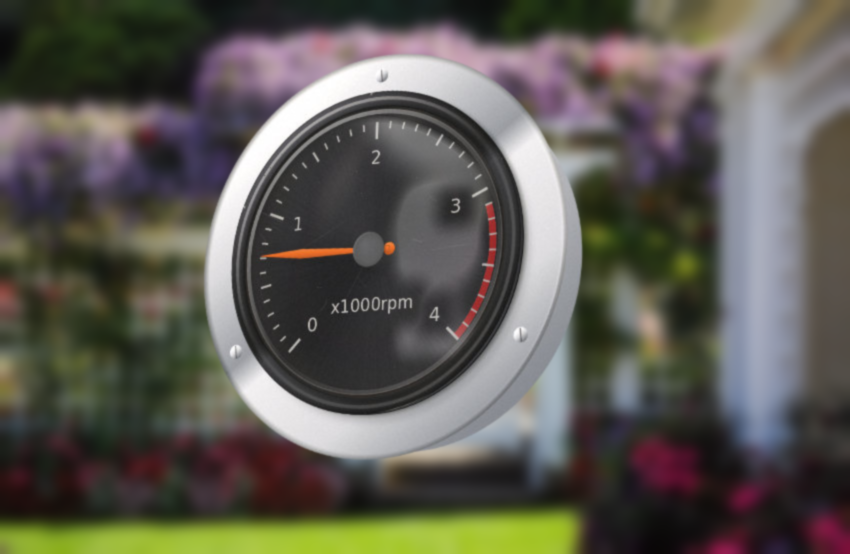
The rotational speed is 700 rpm
